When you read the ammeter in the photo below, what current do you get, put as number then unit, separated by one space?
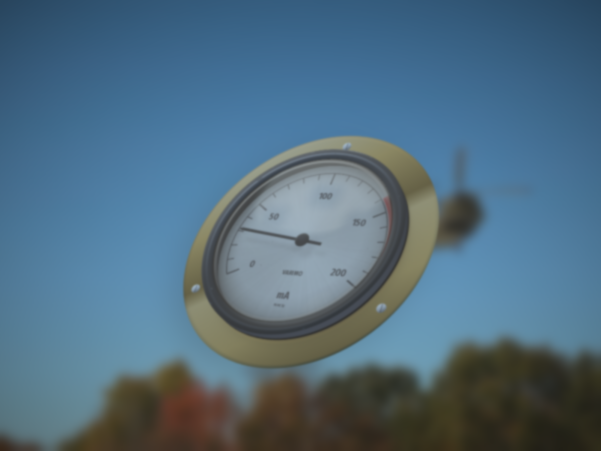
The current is 30 mA
